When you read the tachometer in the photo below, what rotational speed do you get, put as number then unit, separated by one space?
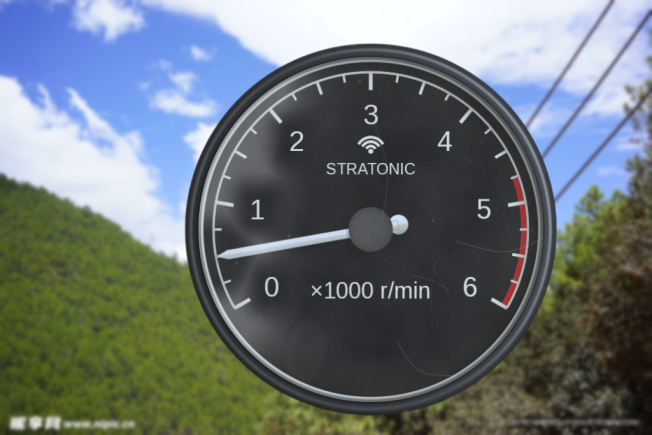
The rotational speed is 500 rpm
